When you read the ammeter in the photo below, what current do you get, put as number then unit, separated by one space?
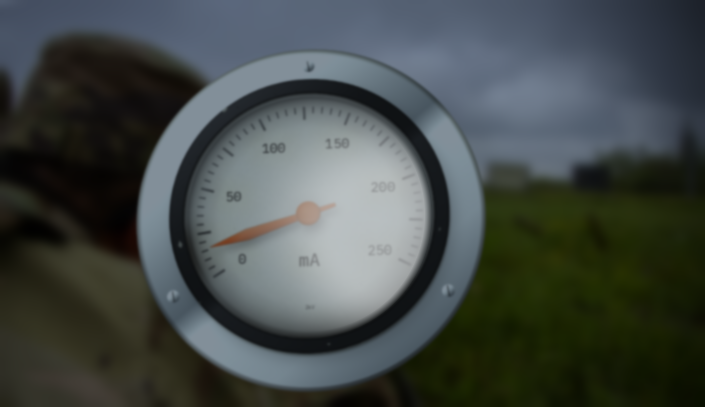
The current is 15 mA
